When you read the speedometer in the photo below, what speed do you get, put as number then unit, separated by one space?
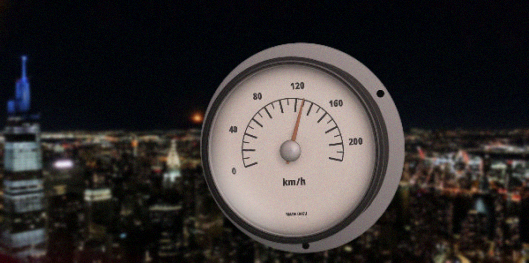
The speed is 130 km/h
